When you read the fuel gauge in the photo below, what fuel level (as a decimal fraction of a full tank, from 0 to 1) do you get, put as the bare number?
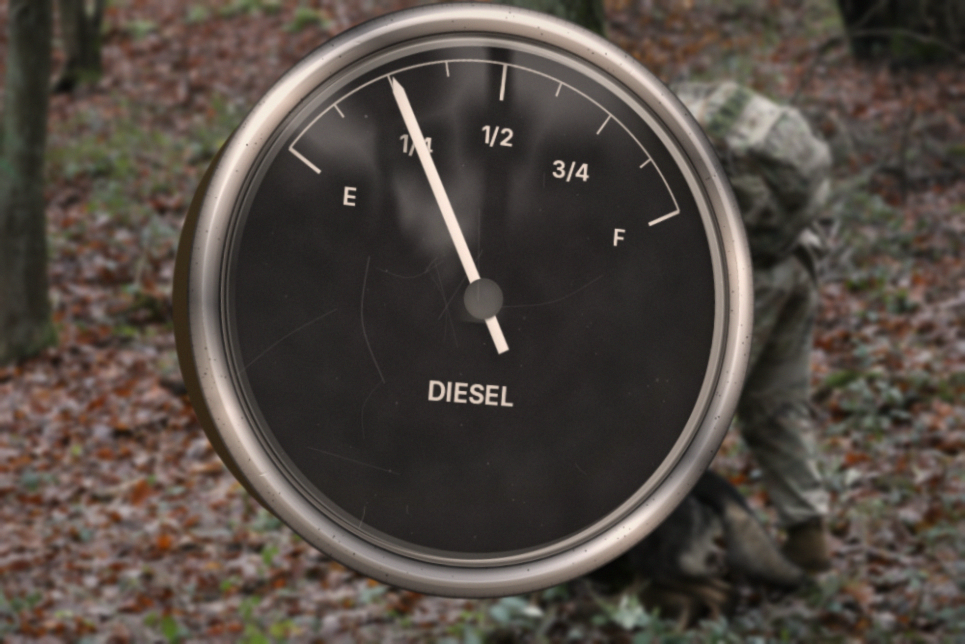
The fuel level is 0.25
